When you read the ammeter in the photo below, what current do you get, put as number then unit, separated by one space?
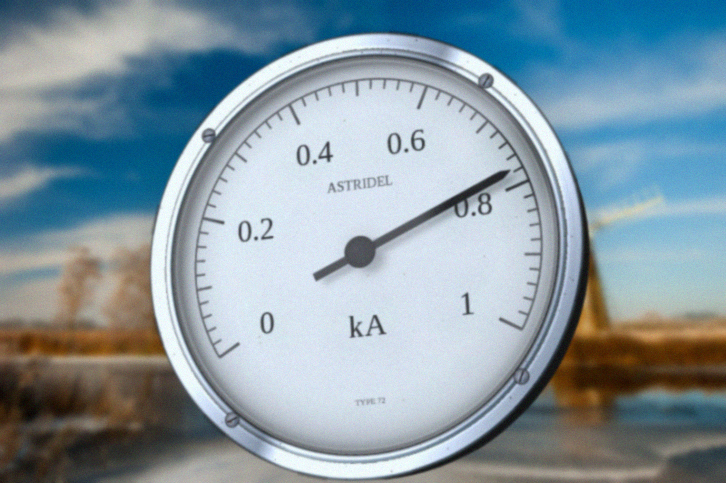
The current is 0.78 kA
